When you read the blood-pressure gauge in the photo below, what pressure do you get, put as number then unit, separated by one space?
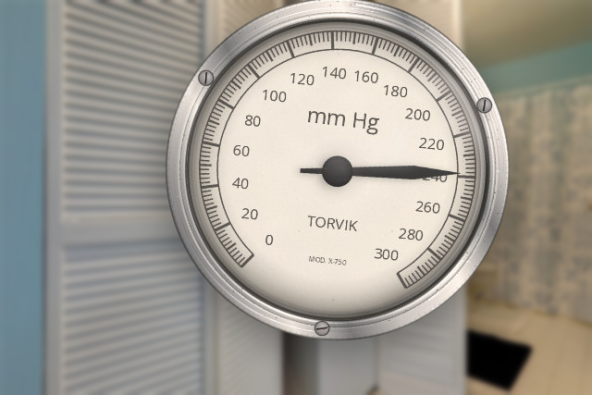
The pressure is 238 mmHg
